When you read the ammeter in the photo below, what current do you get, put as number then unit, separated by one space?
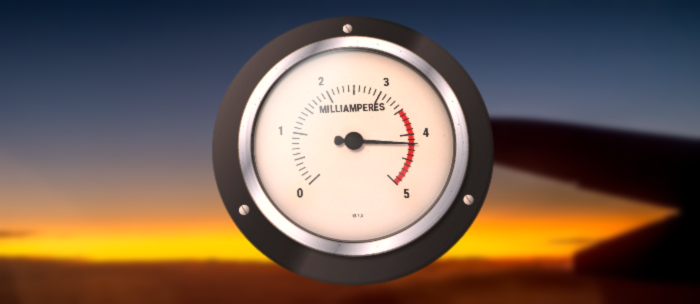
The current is 4.2 mA
